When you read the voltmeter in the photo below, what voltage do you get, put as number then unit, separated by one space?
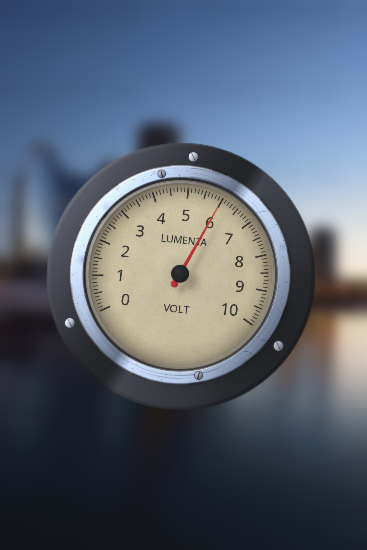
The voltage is 6 V
